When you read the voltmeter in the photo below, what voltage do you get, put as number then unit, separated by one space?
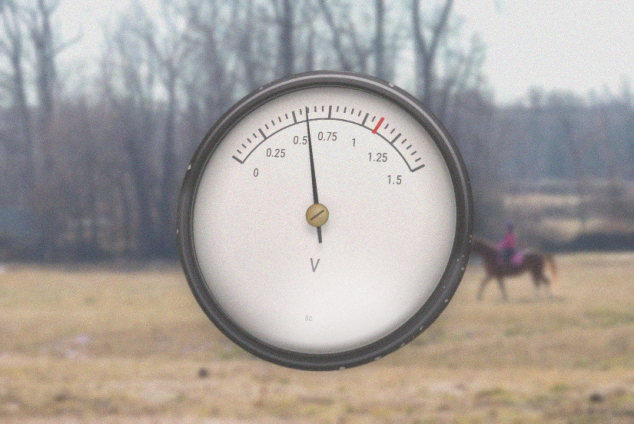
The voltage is 0.6 V
